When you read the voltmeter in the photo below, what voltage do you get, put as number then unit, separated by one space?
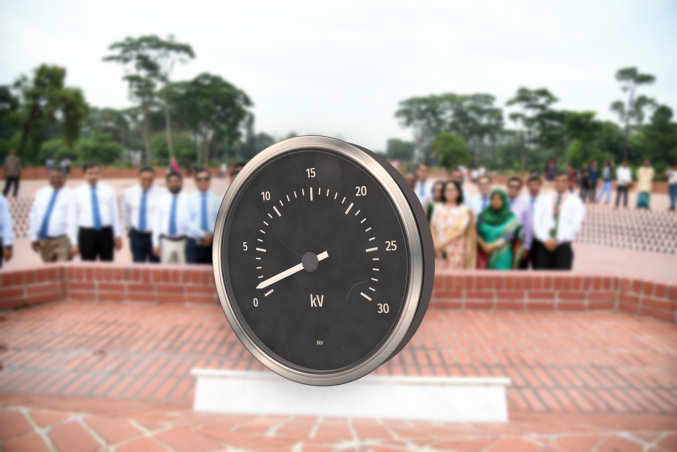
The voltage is 1 kV
